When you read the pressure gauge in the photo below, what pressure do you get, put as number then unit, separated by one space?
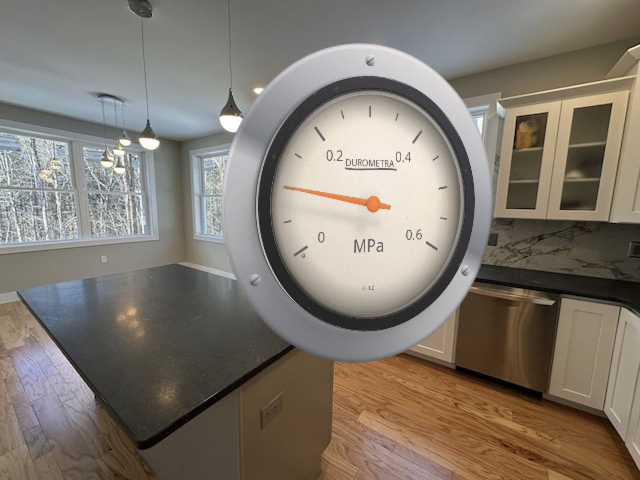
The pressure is 0.1 MPa
